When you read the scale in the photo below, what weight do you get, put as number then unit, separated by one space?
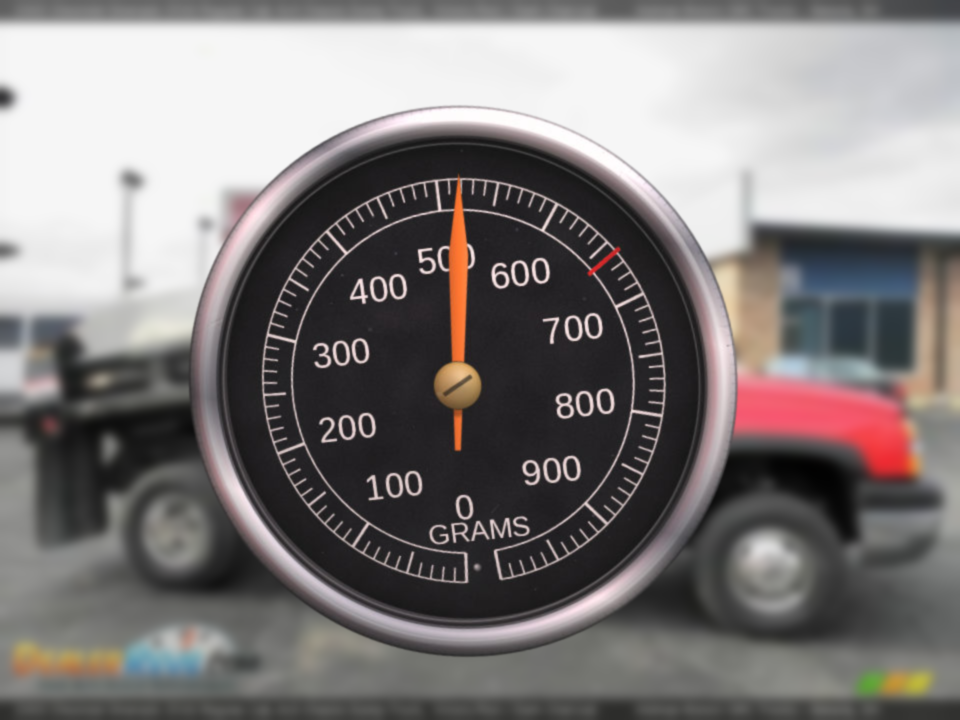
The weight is 520 g
